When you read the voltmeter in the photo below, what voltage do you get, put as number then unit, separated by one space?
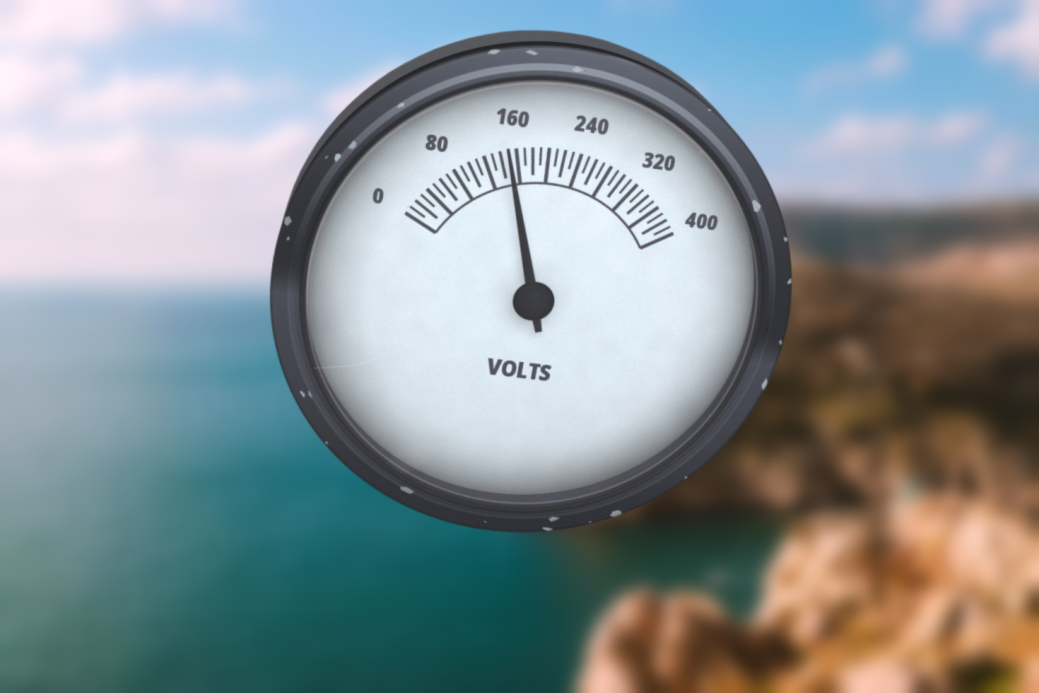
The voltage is 150 V
